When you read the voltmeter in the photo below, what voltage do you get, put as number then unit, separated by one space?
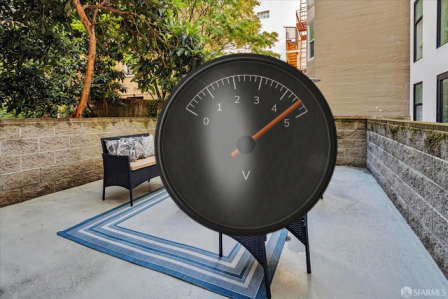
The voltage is 4.6 V
